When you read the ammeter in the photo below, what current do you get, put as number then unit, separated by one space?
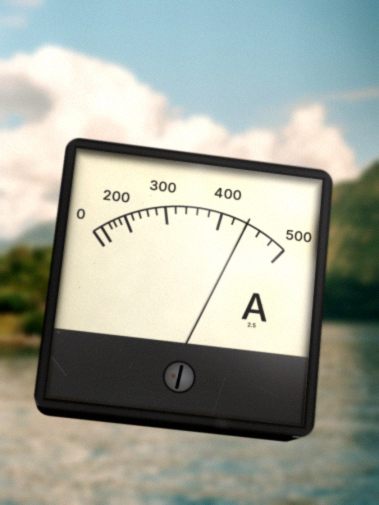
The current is 440 A
